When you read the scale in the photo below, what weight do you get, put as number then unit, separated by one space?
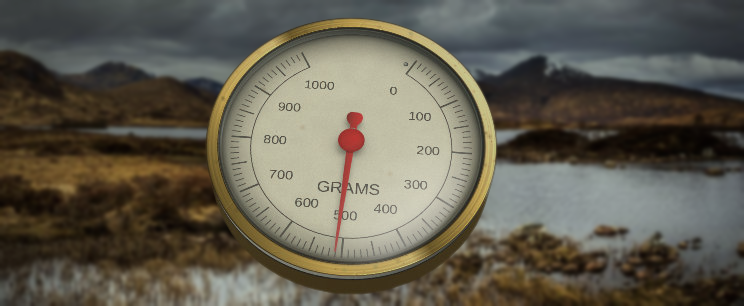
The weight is 510 g
